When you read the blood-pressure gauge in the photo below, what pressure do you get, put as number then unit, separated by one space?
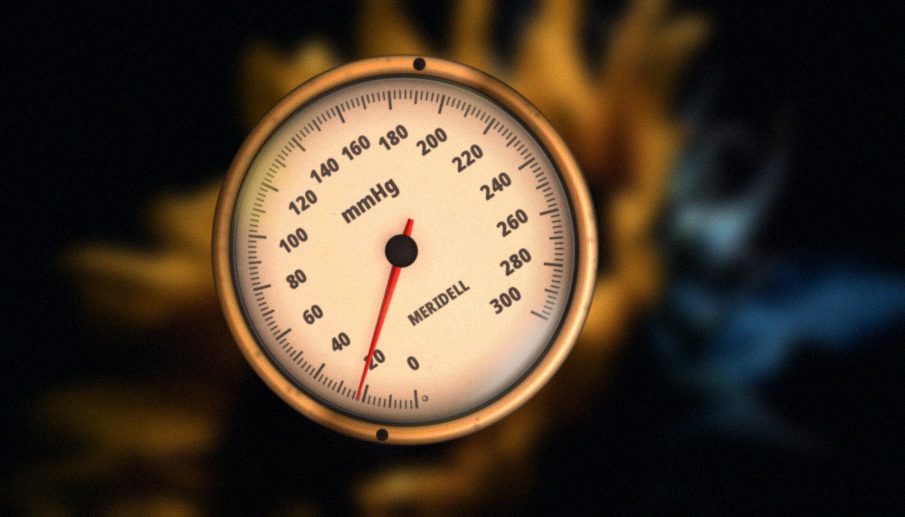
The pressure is 22 mmHg
